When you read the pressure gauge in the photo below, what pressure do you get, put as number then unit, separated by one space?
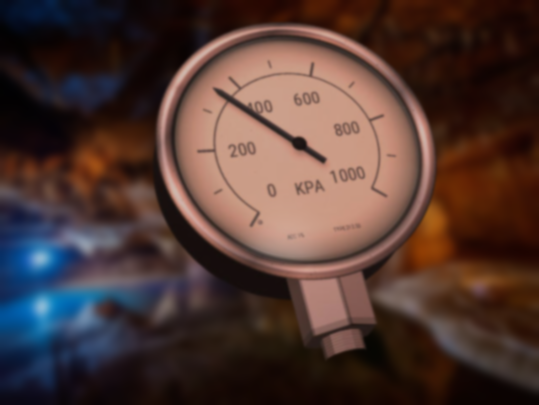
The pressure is 350 kPa
